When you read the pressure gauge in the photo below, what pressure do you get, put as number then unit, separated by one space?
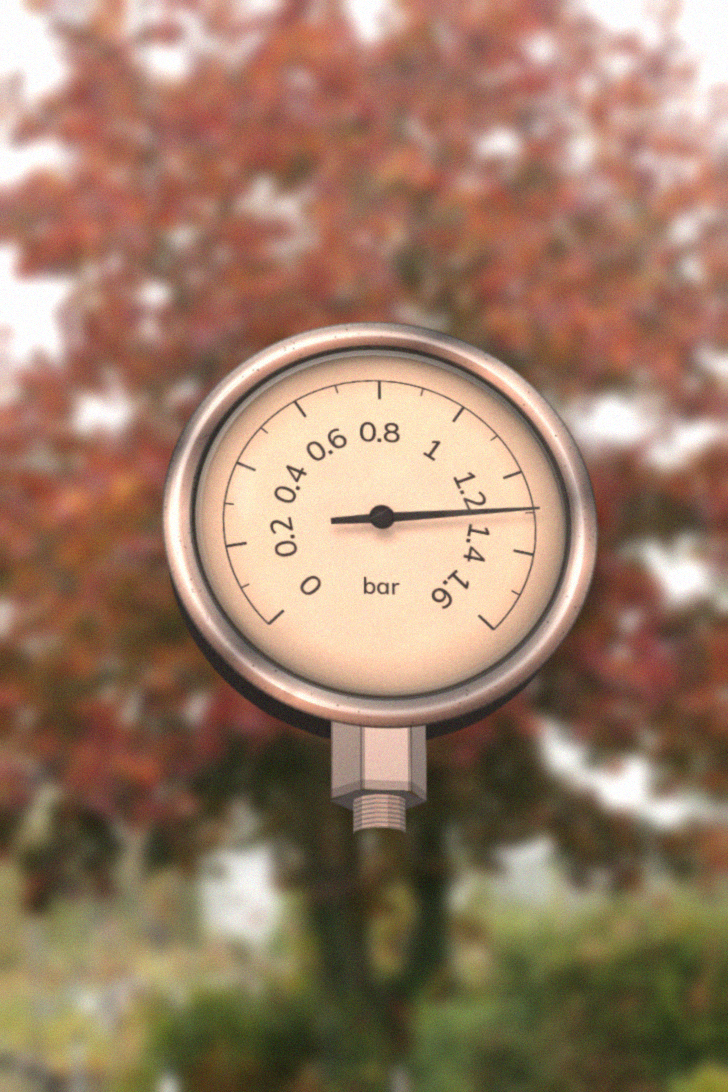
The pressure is 1.3 bar
